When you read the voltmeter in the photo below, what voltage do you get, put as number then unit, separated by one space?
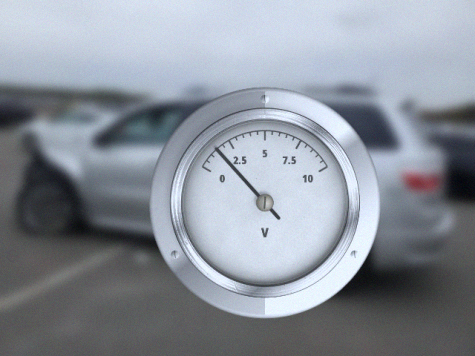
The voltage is 1.5 V
